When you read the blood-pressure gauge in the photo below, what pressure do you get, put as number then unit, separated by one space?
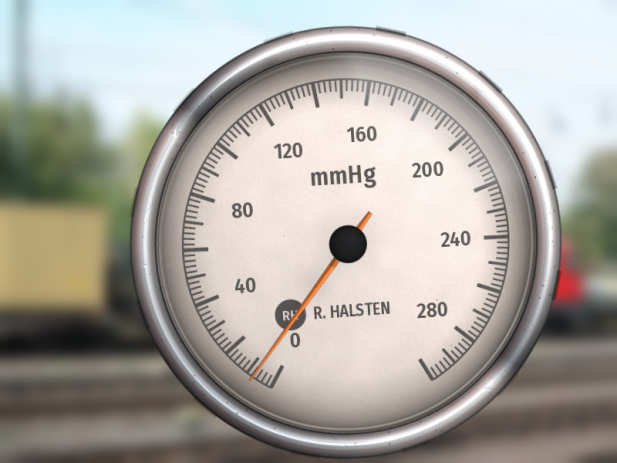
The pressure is 8 mmHg
